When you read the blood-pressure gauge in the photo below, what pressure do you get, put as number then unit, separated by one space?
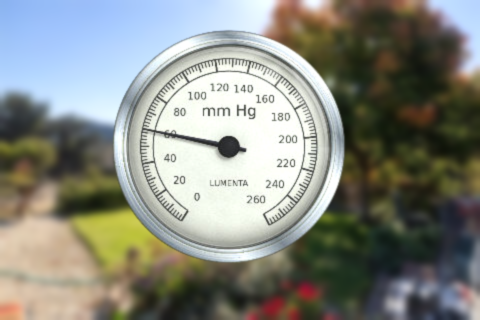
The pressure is 60 mmHg
